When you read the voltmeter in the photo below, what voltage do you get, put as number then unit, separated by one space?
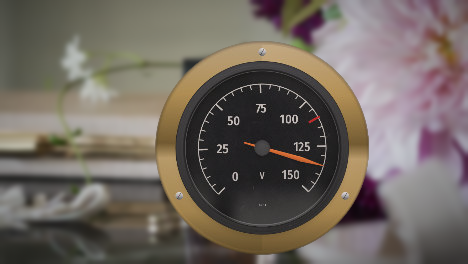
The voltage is 135 V
